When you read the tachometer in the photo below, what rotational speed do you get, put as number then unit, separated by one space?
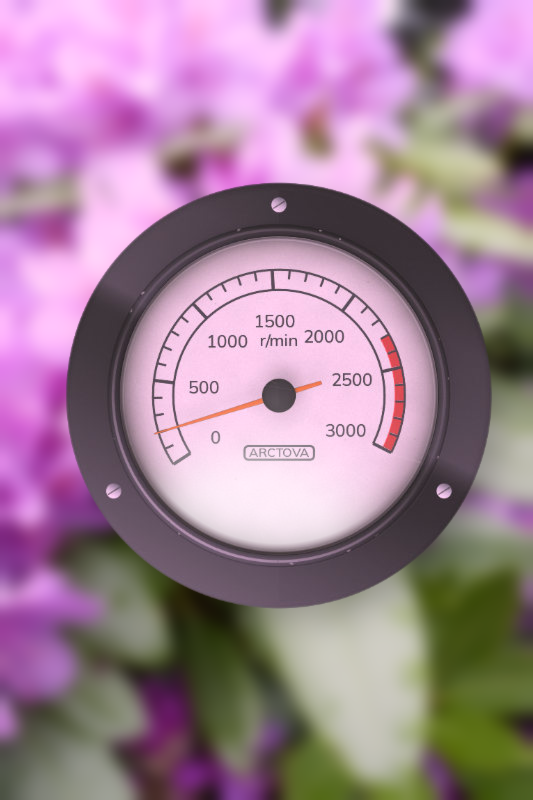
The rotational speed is 200 rpm
